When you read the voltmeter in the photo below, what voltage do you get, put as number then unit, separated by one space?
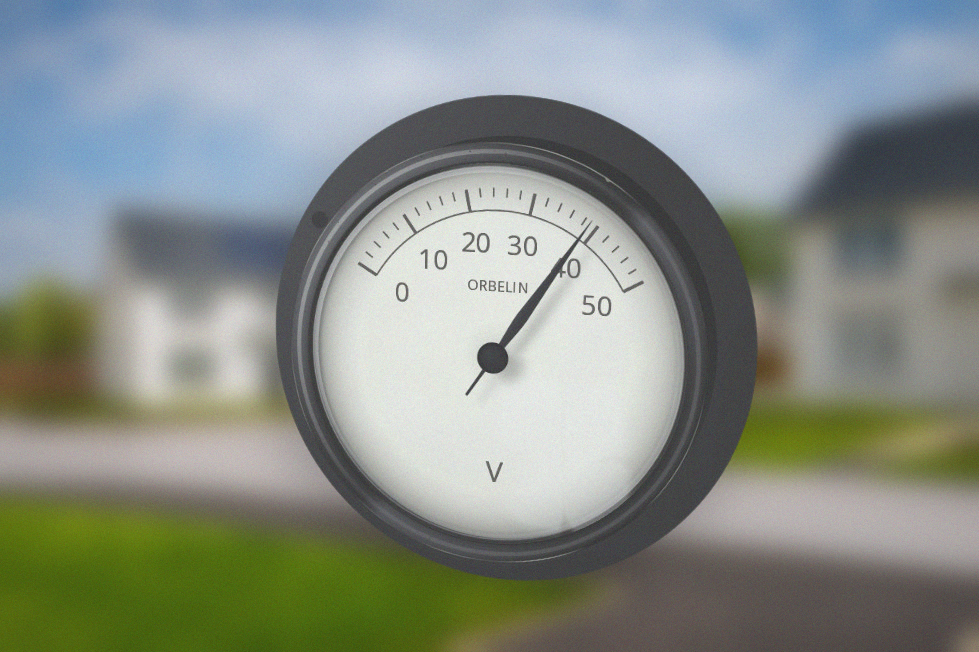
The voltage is 39 V
